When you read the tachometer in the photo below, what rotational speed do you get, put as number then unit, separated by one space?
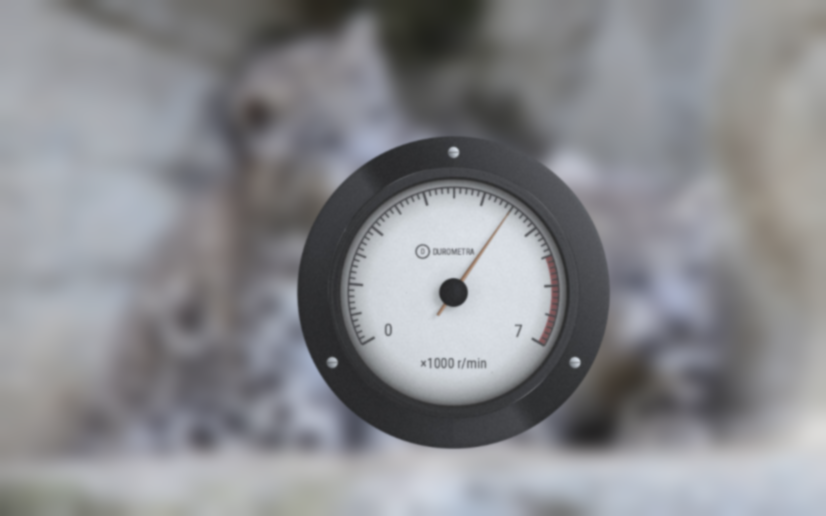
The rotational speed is 4500 rpm
